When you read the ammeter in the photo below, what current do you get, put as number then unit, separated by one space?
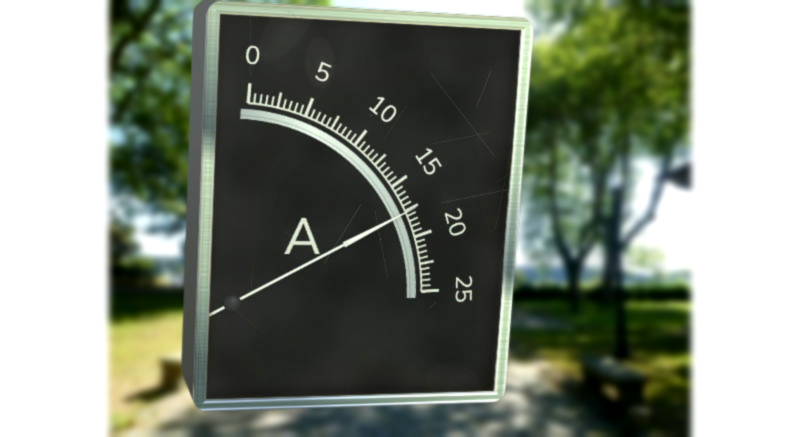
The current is 17.5 A
